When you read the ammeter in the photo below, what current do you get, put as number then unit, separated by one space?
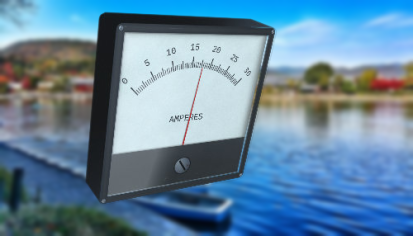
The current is 17.5 A
